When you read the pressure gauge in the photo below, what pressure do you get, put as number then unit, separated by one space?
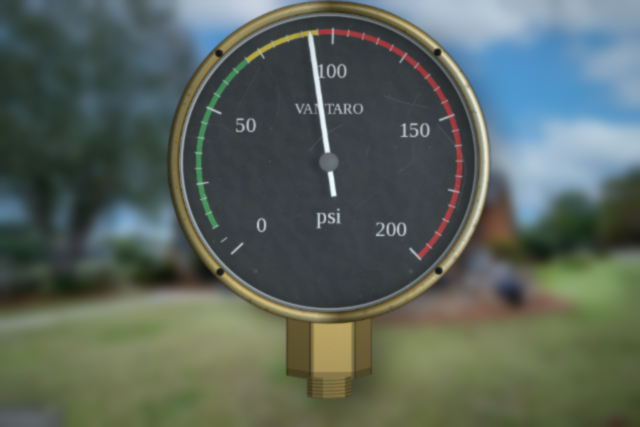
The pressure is 92.5 psi
